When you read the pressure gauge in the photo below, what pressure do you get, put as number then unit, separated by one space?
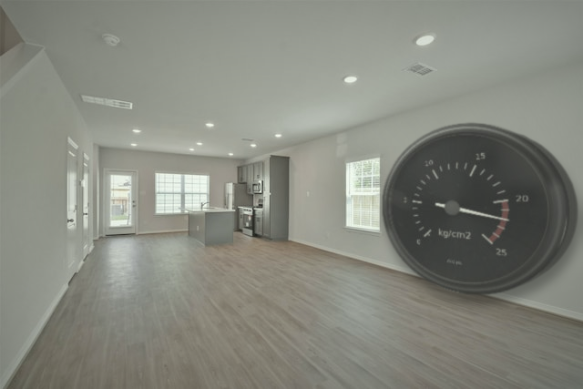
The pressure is 22 kg/cm²
